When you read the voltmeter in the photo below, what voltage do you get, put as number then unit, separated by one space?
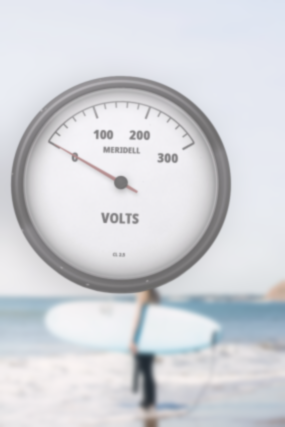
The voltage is 0 V
